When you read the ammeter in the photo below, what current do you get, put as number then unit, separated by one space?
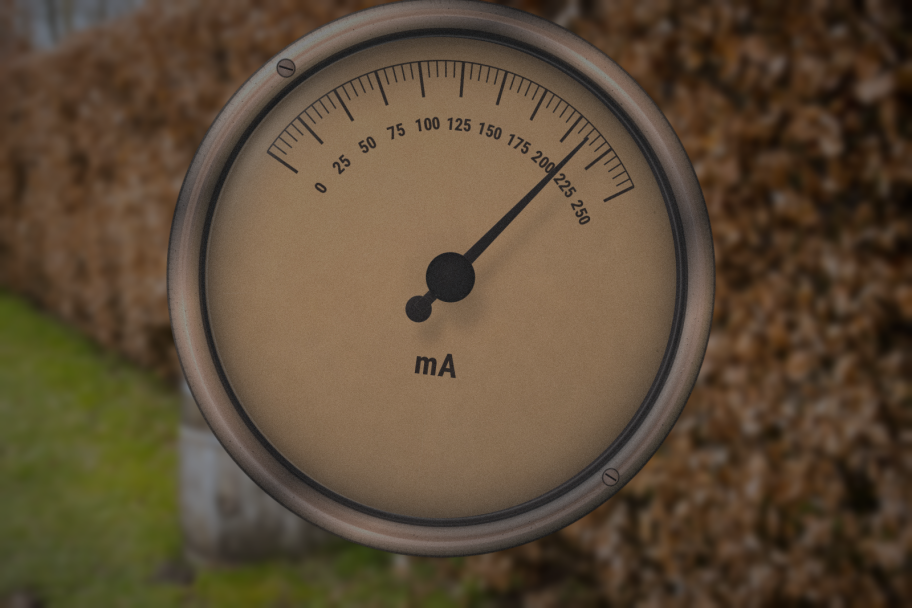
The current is 210 mA
